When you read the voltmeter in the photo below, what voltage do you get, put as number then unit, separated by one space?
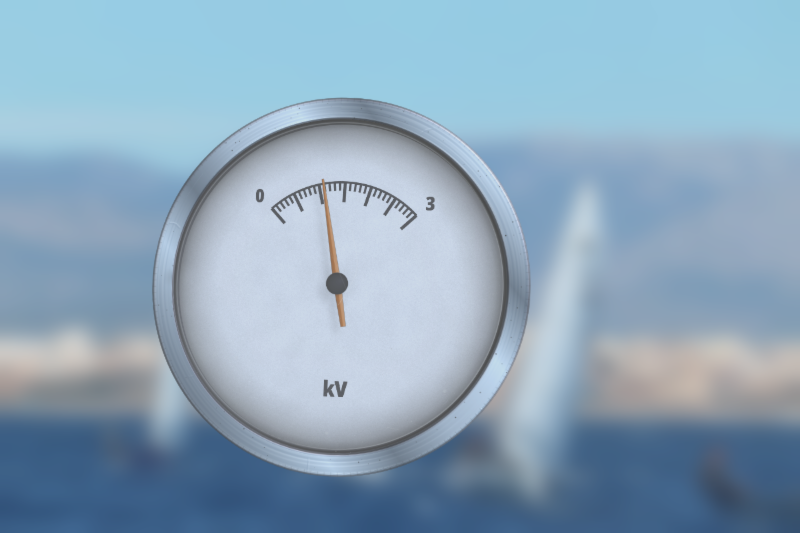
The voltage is 1.1 kV
